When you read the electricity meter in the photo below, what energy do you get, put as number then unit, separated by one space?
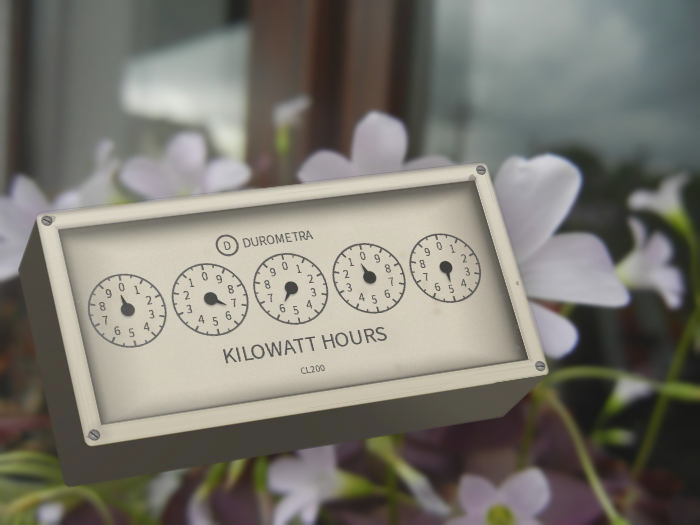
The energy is 96605 kWh
